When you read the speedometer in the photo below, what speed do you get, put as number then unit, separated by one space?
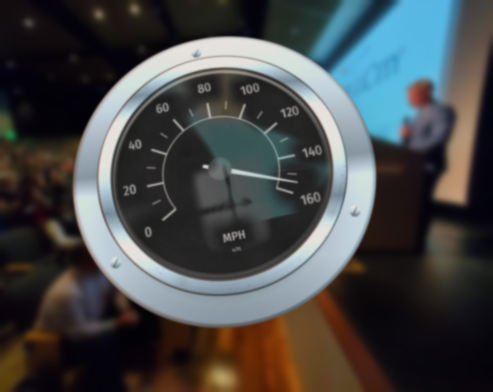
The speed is 155 mph
